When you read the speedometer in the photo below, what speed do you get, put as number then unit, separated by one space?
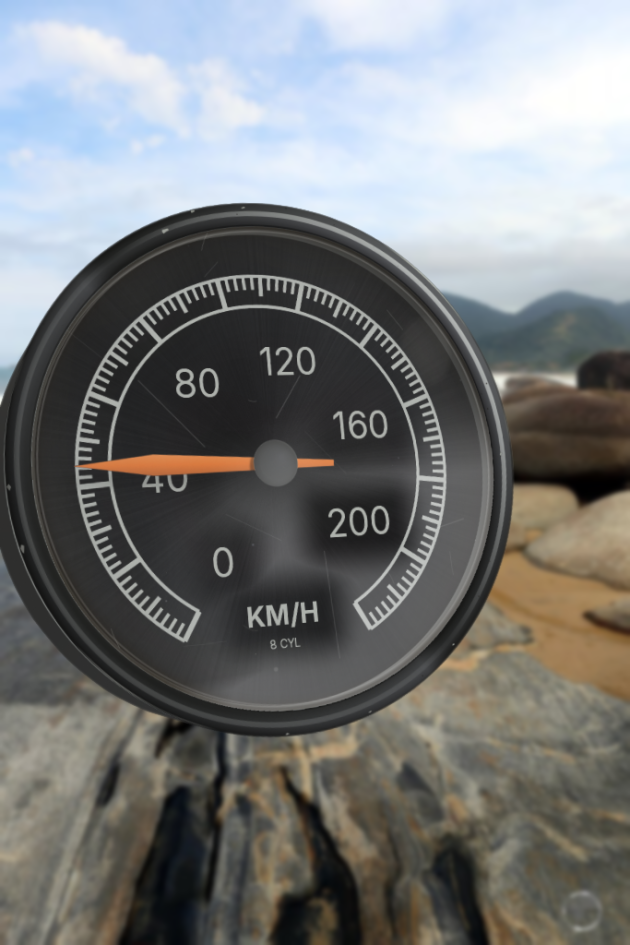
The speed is 44 km/h
